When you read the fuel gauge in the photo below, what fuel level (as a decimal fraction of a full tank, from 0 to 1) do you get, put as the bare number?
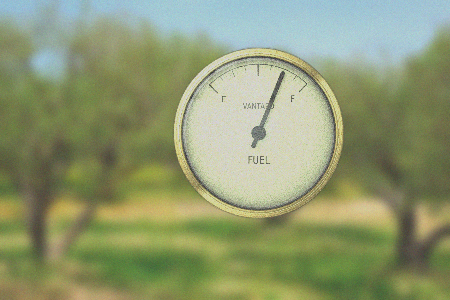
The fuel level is 0.75
